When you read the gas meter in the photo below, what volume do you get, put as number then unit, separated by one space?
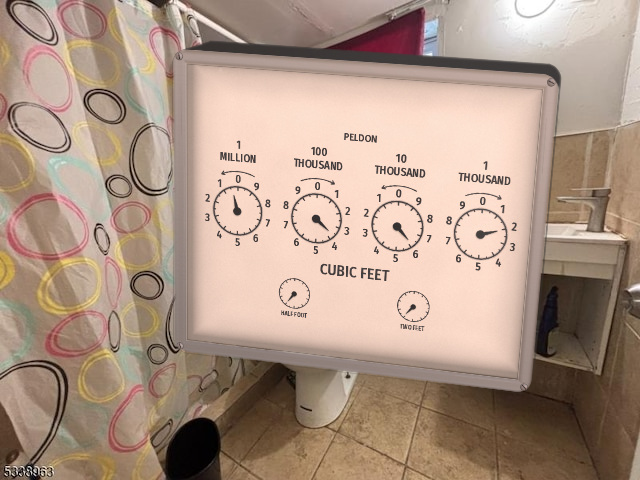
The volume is 36200 ft³
